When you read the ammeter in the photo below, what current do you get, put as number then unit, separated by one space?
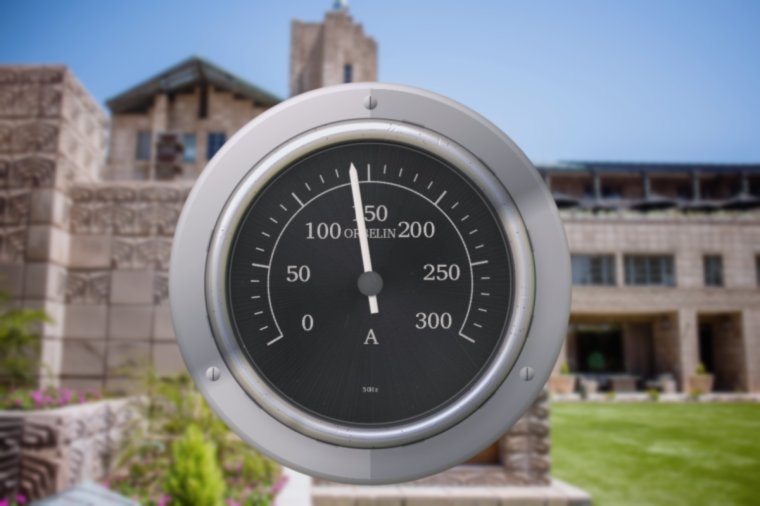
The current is 140 A
